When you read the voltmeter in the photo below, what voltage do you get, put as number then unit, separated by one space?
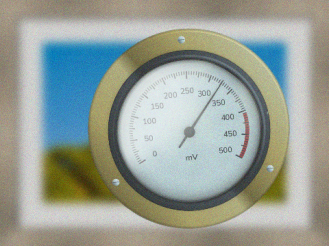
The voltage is 325 mV
